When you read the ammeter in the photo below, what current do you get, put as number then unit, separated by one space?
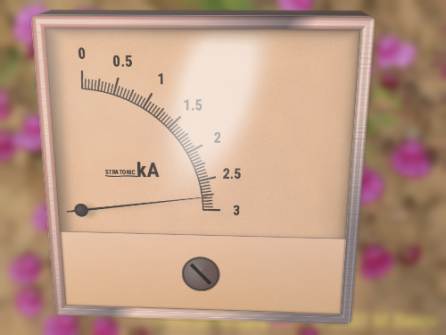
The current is 2.75 kA
